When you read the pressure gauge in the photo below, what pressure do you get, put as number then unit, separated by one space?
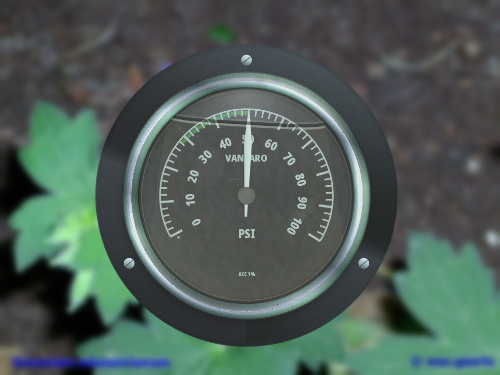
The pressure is 50 psi
